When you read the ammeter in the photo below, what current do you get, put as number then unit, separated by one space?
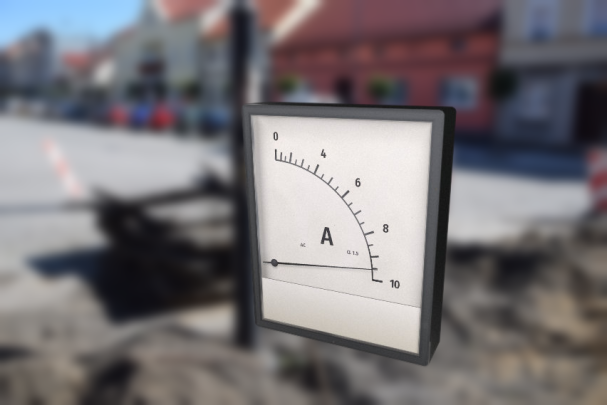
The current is 9.5 A
